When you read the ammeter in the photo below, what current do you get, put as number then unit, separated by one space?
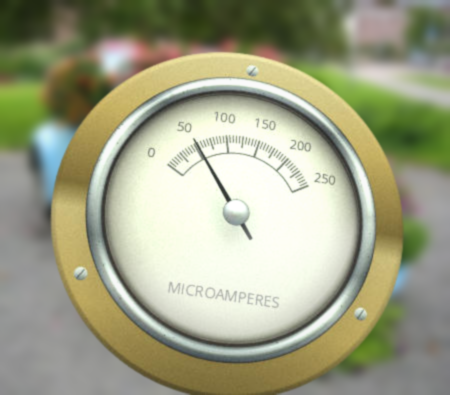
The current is 50 µA
